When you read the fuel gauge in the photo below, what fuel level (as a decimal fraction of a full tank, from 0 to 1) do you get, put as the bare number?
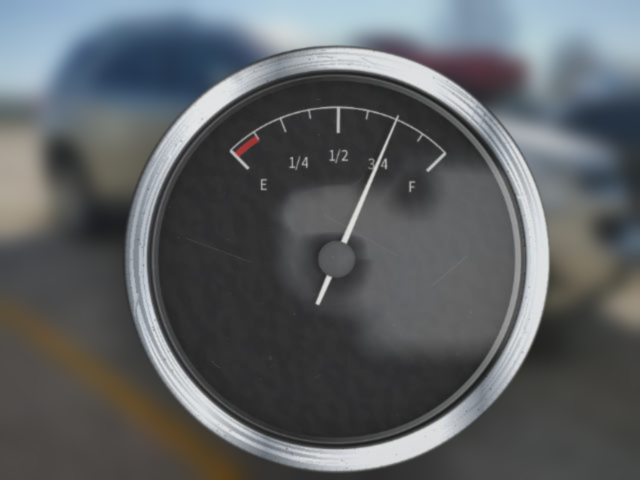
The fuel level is 0.75
